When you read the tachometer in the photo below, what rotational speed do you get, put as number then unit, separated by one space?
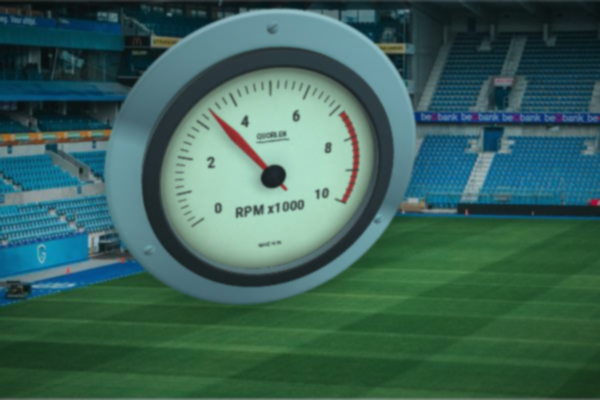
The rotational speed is 3400 rpm
